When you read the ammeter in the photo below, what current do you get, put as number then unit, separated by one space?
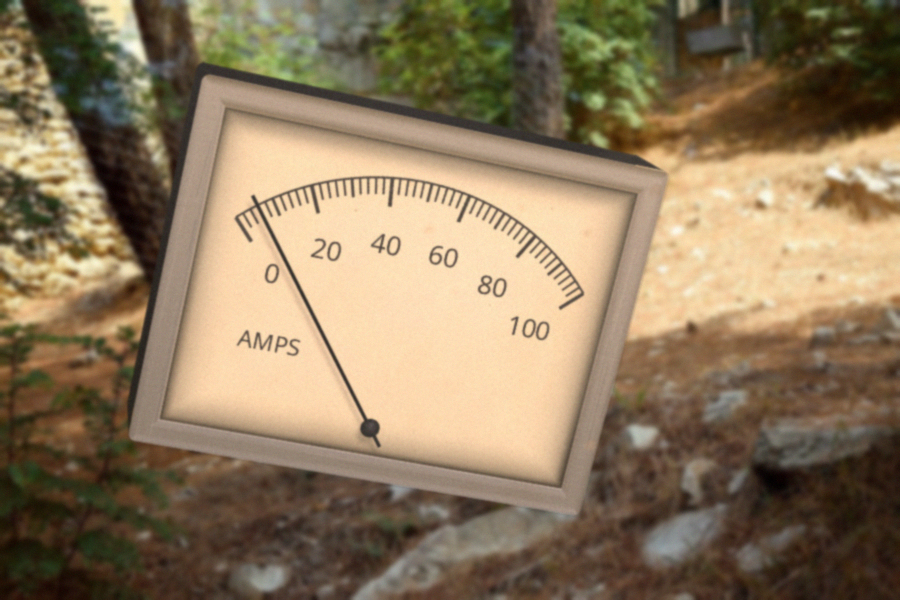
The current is 6 A
